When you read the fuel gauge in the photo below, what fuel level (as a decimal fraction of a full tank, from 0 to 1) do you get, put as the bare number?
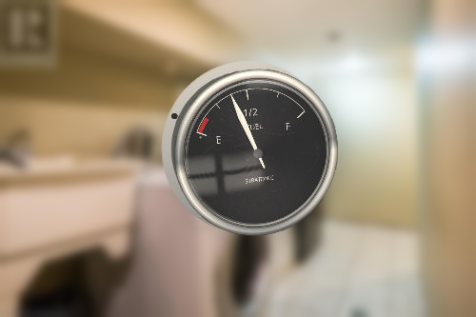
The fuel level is 0.375
